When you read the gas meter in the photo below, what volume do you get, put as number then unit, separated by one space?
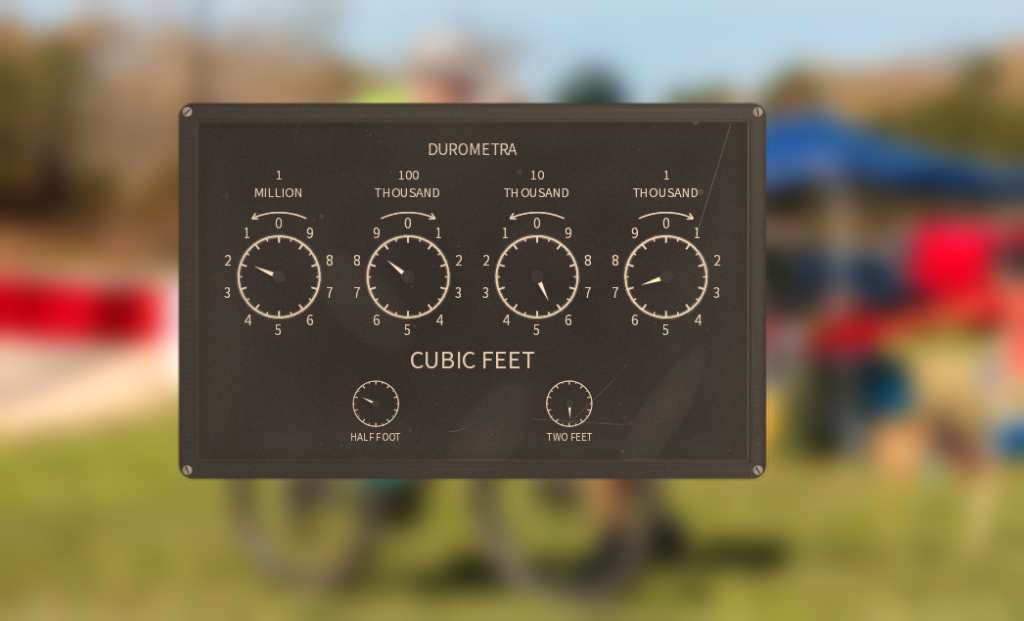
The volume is 185700 ft³
